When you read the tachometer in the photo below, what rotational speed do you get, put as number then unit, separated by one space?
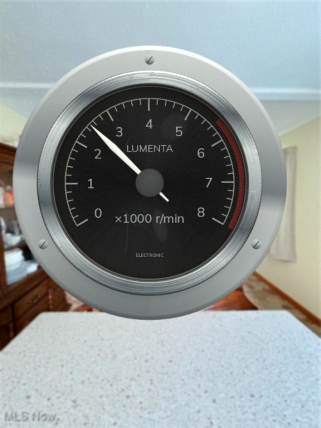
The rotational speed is 2500 rpm
